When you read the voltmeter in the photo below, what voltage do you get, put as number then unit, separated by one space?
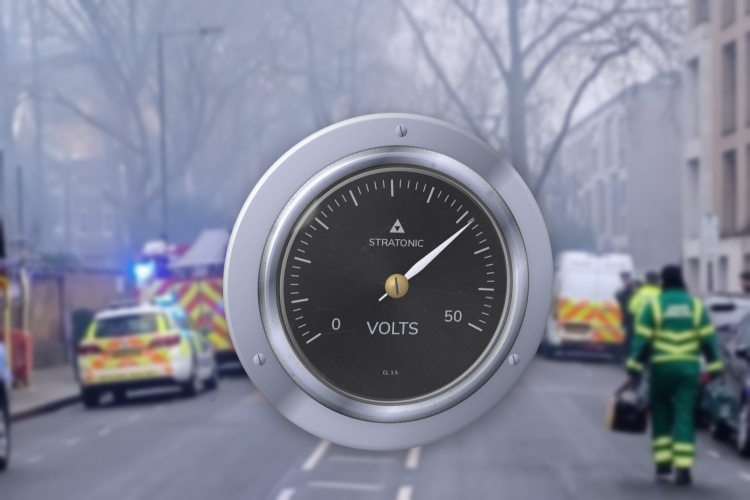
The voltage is 36 V
